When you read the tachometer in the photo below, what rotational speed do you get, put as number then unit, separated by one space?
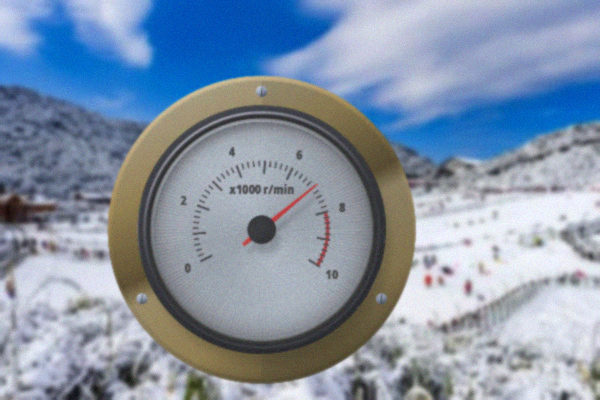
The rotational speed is 7000 rpm
